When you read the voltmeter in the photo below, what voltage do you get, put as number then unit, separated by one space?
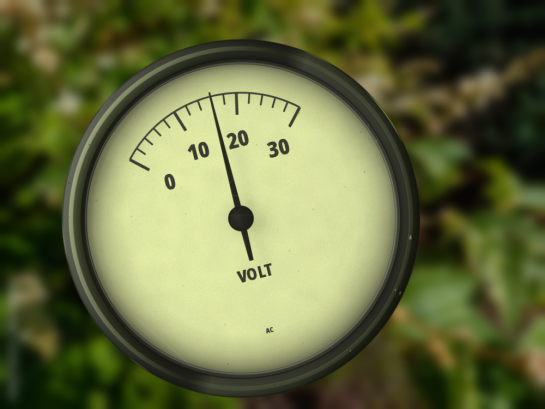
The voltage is 16 V
